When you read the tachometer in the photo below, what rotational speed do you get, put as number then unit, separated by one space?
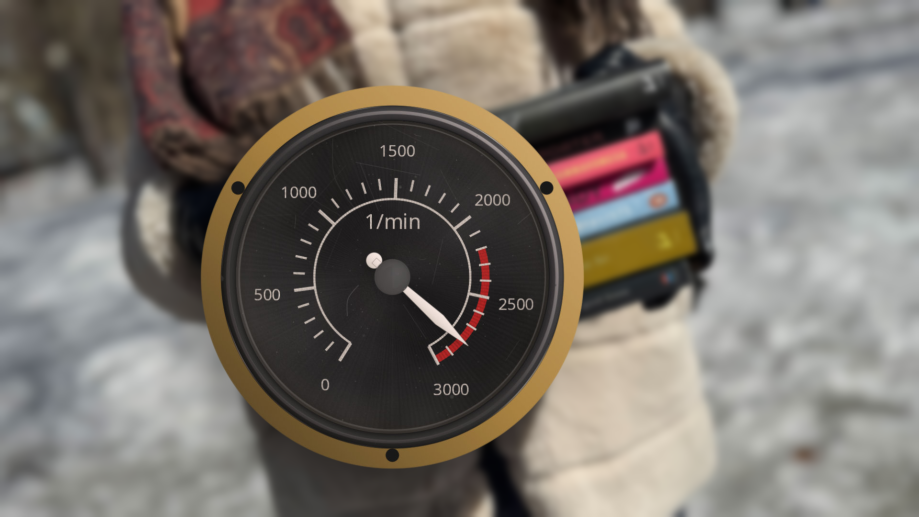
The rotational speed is 2800 rpm
